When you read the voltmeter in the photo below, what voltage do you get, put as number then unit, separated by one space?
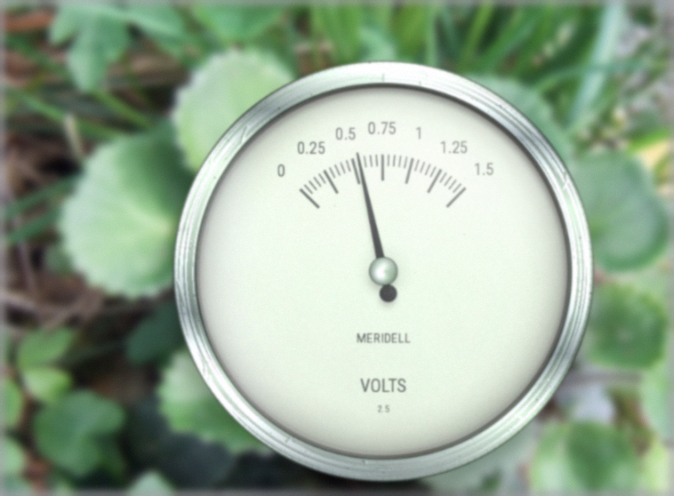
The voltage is 0.55 V
